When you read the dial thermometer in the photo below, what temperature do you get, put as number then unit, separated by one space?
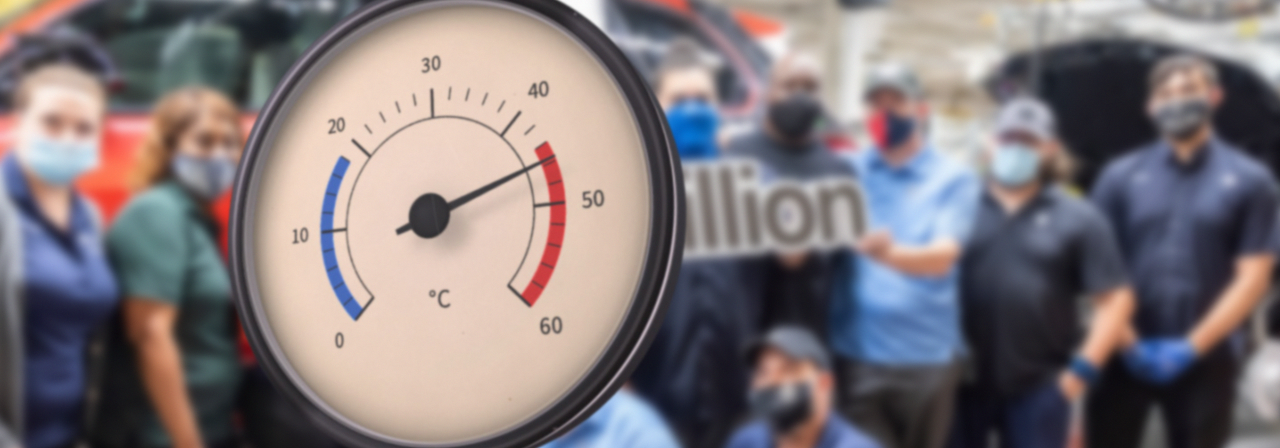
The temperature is 46 °C
